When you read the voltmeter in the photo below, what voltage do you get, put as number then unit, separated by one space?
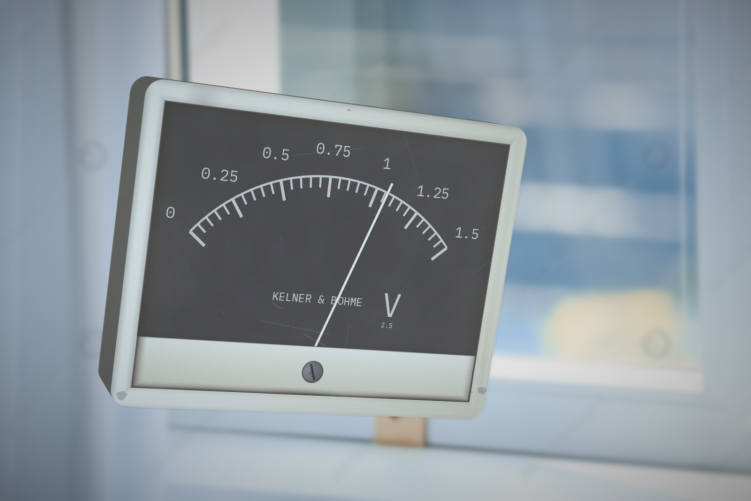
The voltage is 1.05 V
